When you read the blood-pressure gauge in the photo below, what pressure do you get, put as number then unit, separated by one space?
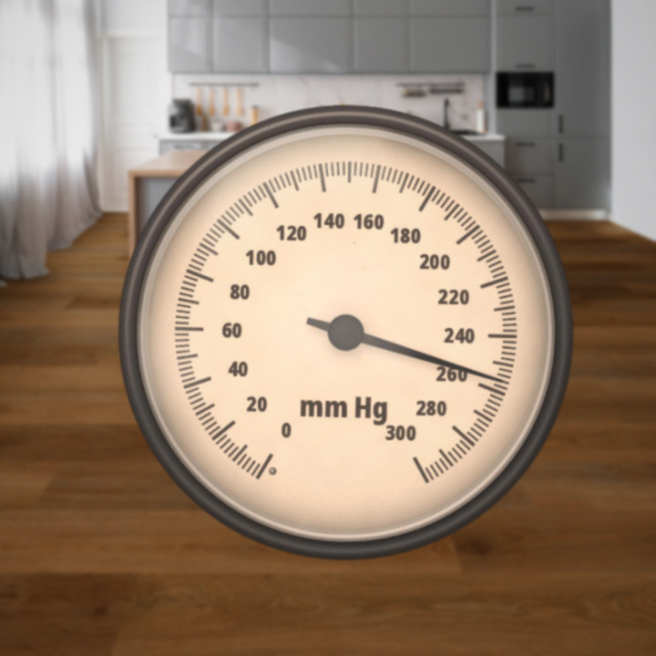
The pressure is 256 mmHg
